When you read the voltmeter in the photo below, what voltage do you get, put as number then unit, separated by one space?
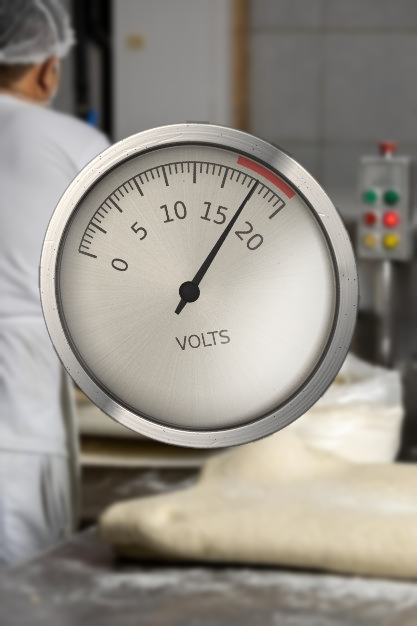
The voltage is 17.5 V
